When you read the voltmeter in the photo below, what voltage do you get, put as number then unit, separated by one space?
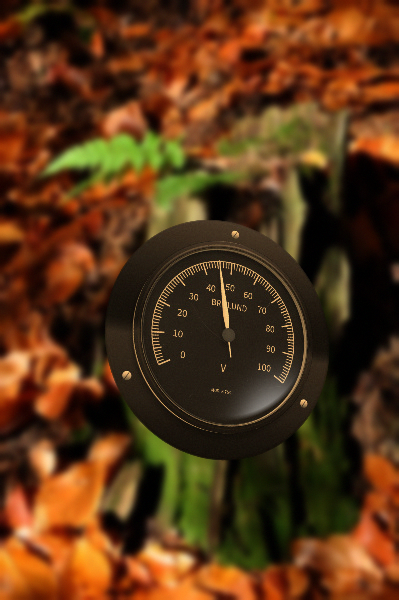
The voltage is 45 V
